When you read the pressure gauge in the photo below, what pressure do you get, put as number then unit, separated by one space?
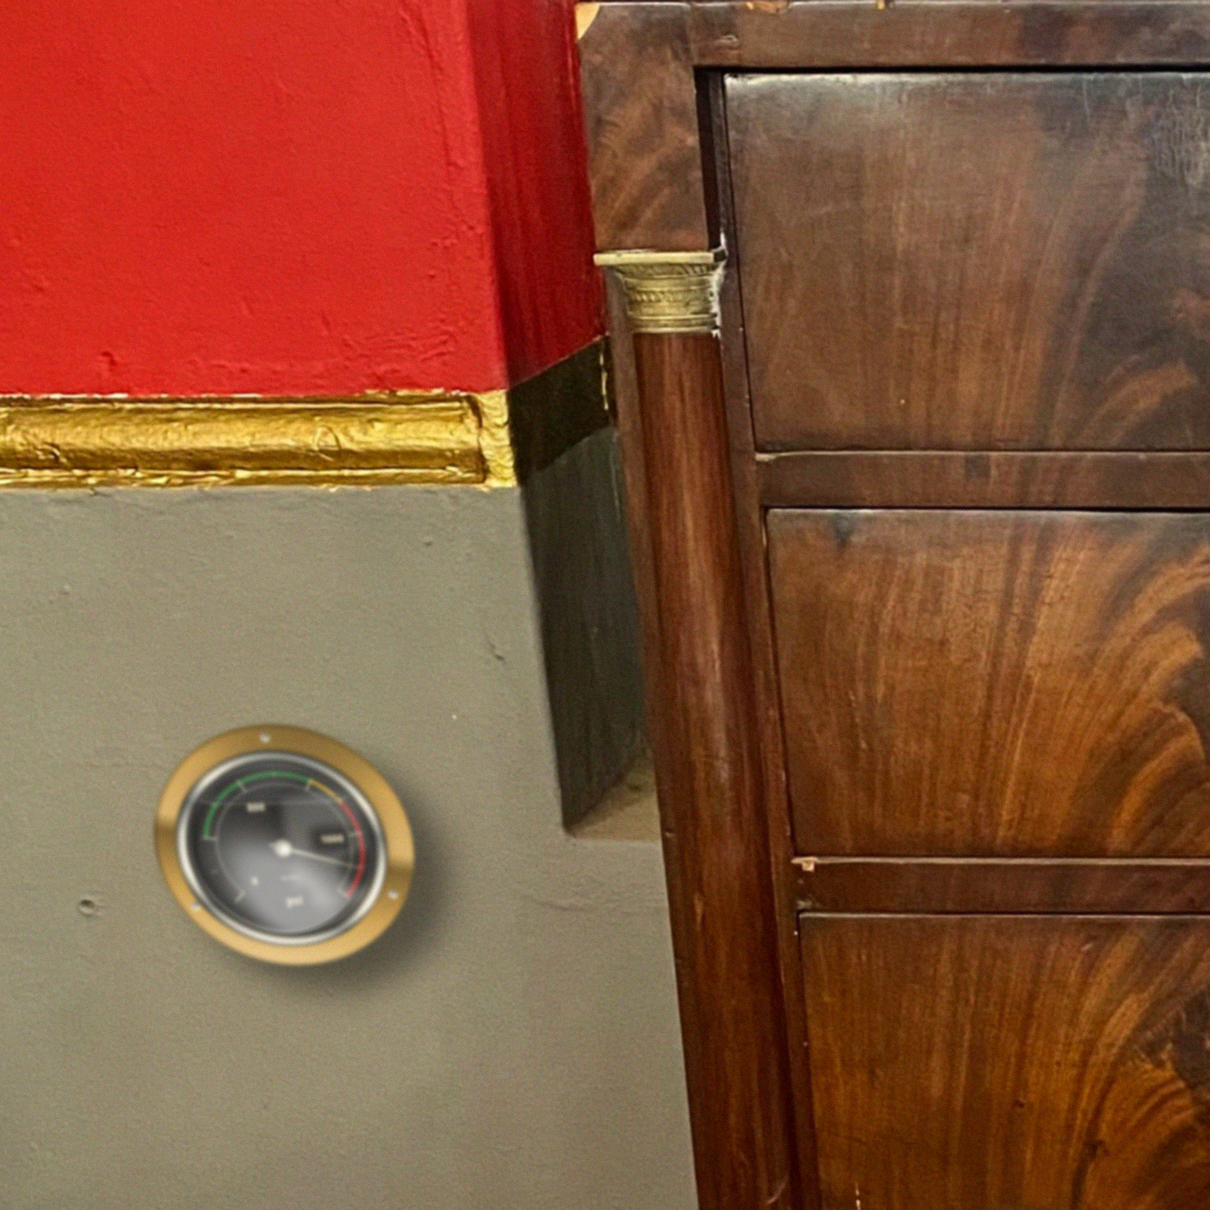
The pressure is 1800 psi
